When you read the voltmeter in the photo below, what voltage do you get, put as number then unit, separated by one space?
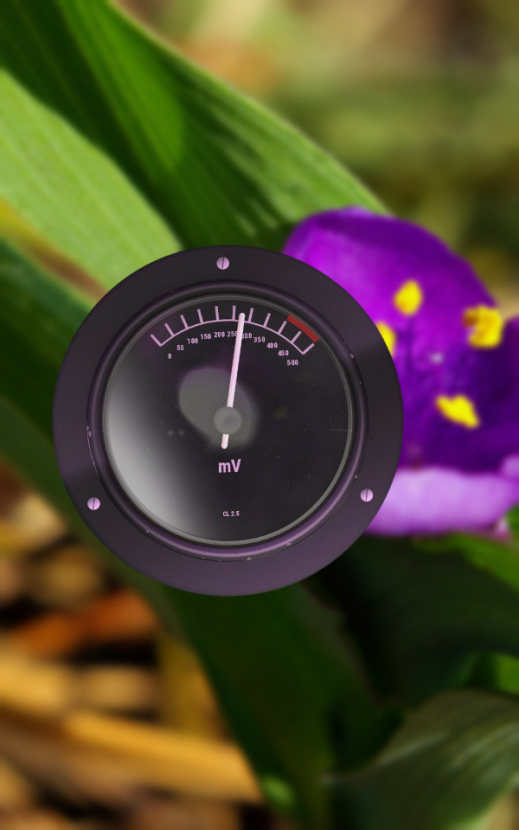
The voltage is 275 mV
